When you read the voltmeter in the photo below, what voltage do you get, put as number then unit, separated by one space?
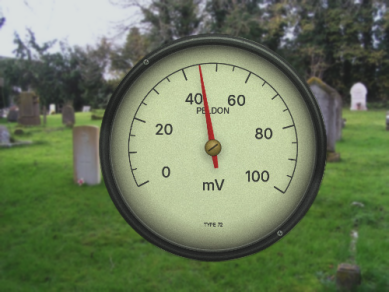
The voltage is 45 mV
